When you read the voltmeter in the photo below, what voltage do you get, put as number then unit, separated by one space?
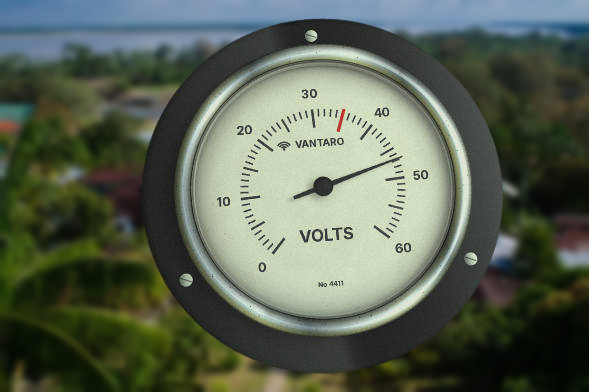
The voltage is 47 V
